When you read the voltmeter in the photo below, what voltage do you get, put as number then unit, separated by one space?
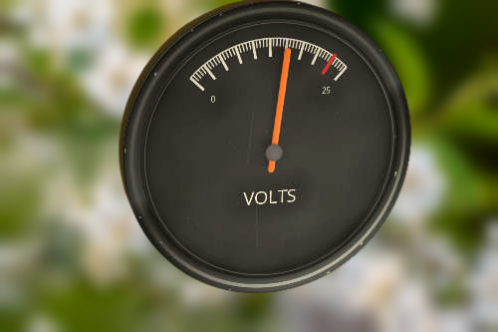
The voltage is 15 V
